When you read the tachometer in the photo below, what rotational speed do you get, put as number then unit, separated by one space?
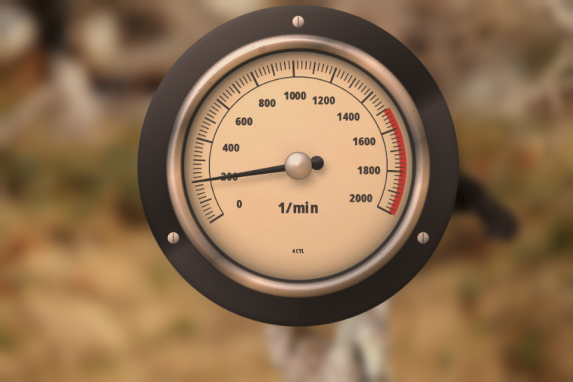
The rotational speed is 200 rpm
